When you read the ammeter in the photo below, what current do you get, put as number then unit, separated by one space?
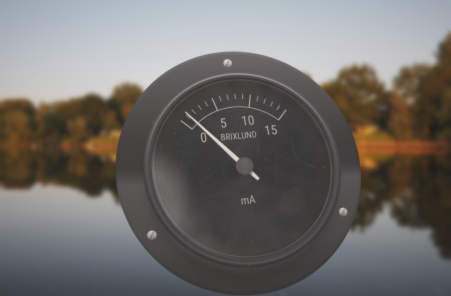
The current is 1 mA
